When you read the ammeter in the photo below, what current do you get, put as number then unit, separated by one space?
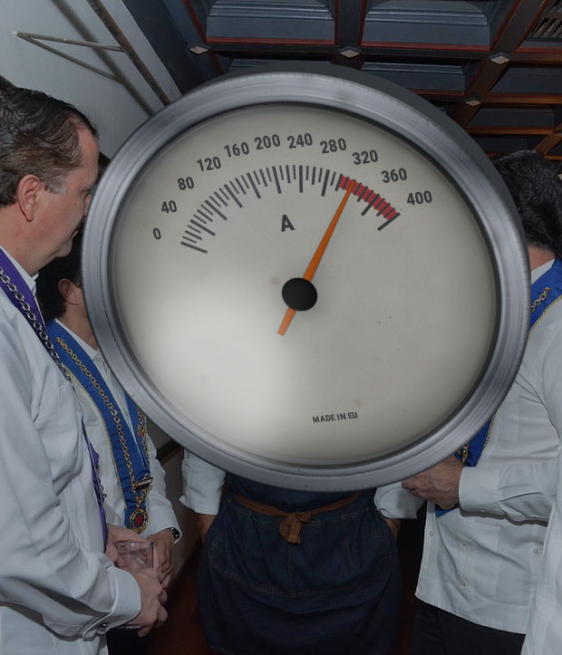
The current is 320 A
